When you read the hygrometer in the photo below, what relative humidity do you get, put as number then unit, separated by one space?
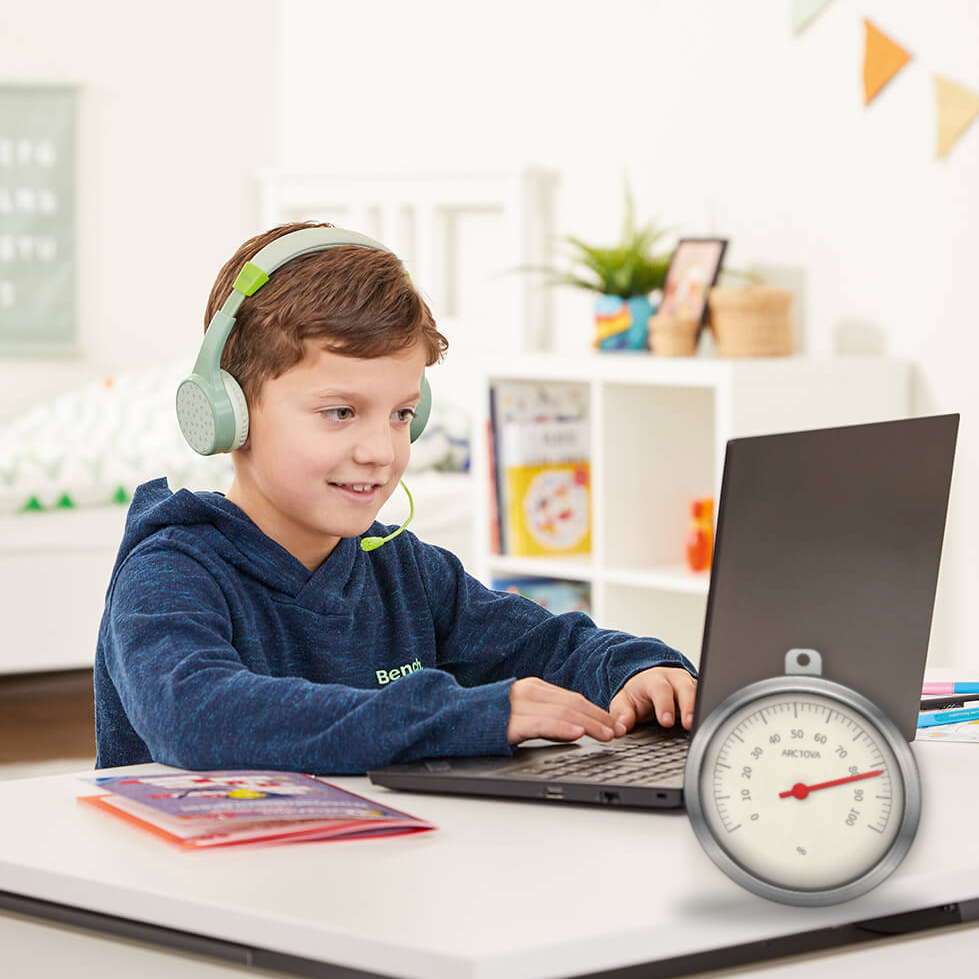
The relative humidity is 82 %
